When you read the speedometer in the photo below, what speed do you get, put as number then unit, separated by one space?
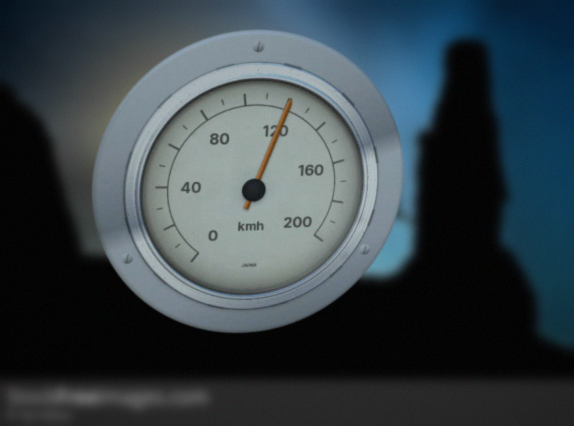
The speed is 120 km/h
